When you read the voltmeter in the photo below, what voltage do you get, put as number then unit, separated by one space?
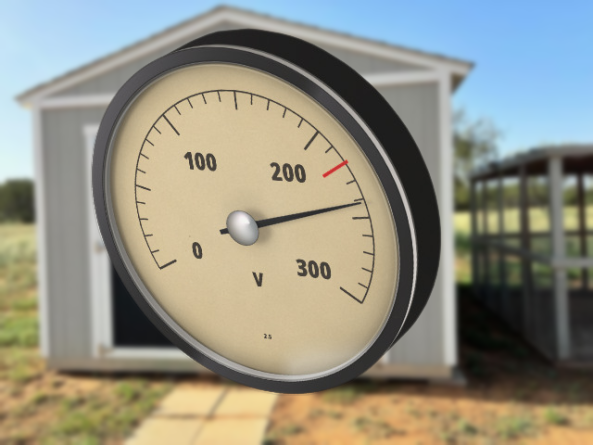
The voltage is 240 V
